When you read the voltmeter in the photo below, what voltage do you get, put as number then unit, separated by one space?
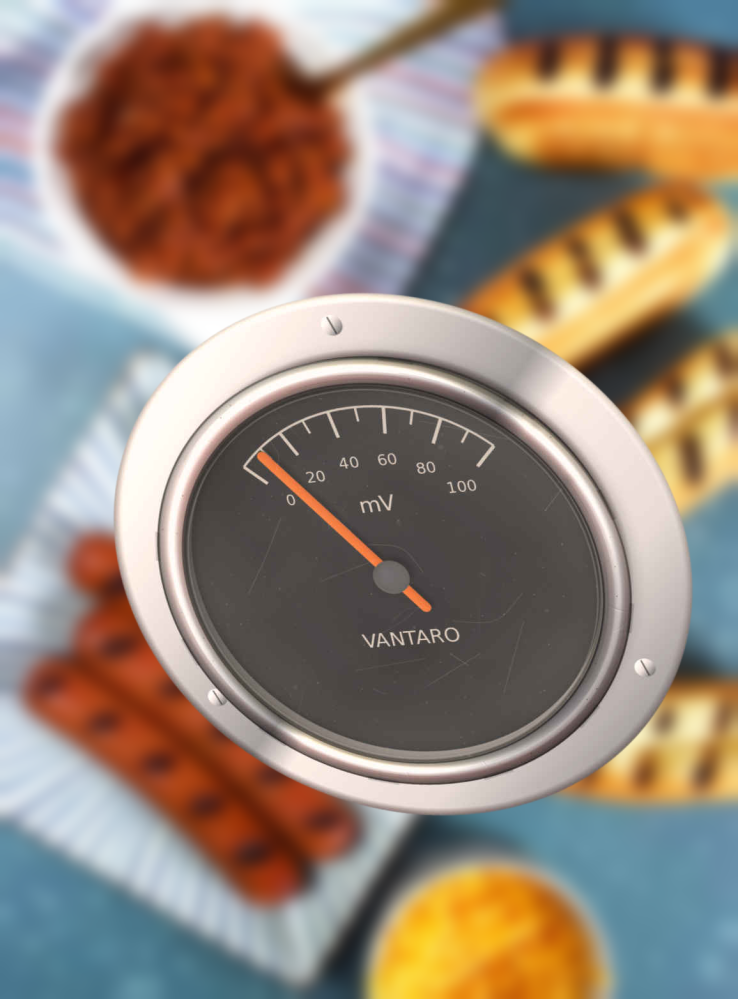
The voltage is 10 mV
